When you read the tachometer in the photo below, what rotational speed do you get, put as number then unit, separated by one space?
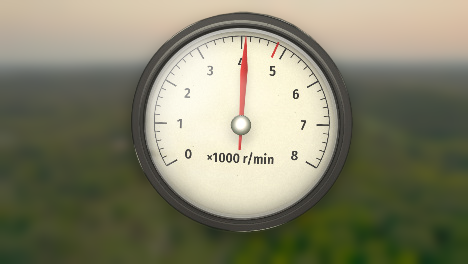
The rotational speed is 4100 rpm
